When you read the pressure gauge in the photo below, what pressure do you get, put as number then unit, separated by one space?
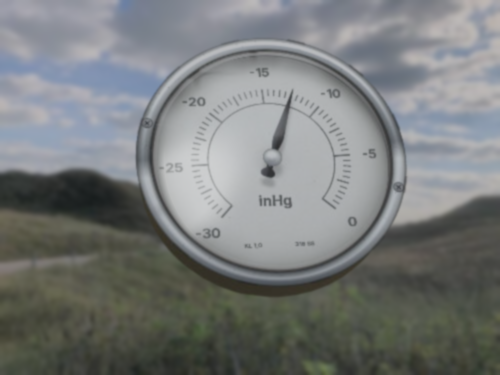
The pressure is -12.5 inHg
